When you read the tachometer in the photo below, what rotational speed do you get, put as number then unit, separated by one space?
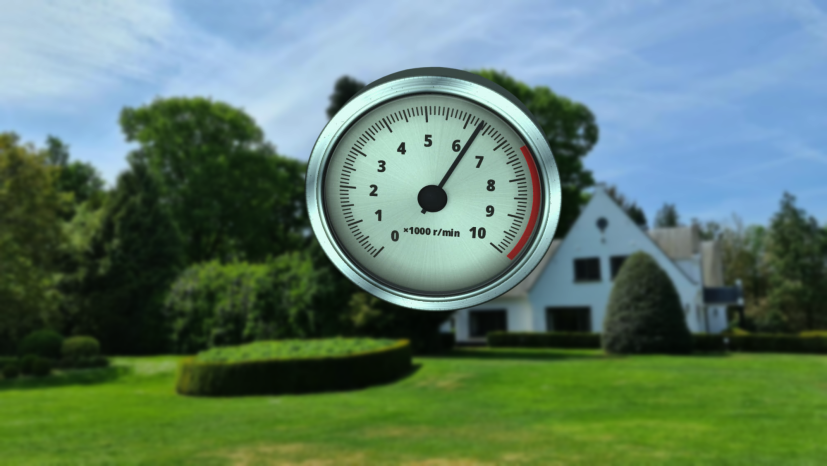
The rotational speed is 6300 rpm
